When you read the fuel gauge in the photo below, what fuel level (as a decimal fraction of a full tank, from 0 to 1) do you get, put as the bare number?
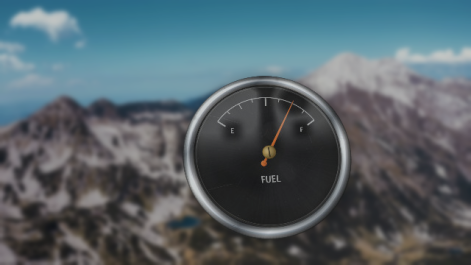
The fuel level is 0.75
